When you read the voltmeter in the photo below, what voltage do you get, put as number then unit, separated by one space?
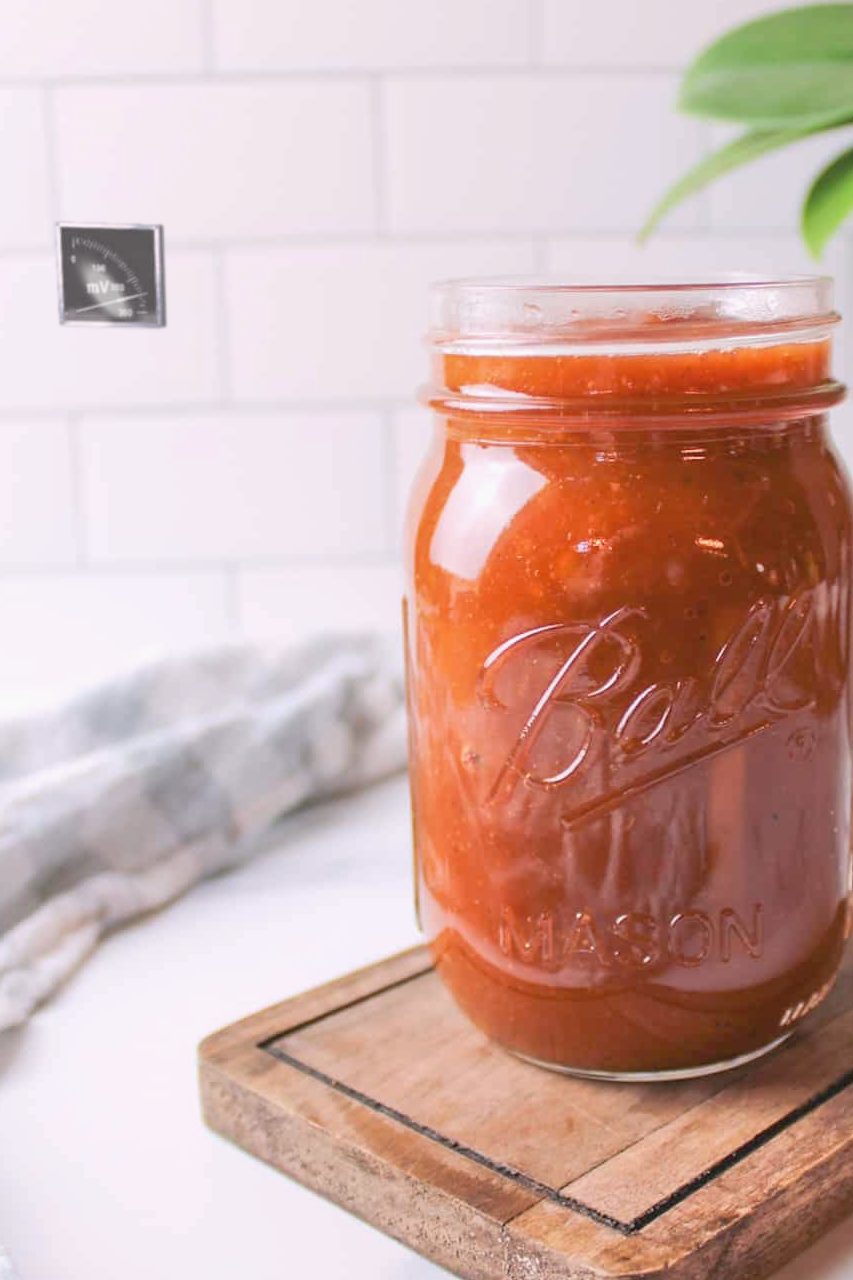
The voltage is 250 mV
